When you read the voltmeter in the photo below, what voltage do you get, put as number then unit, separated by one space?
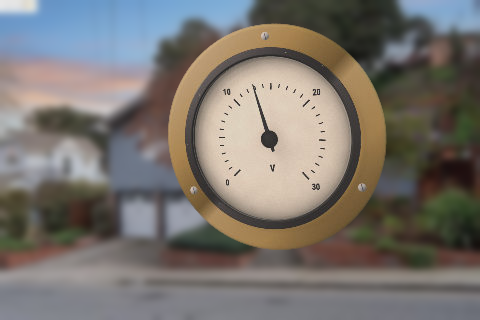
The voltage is 13 V
